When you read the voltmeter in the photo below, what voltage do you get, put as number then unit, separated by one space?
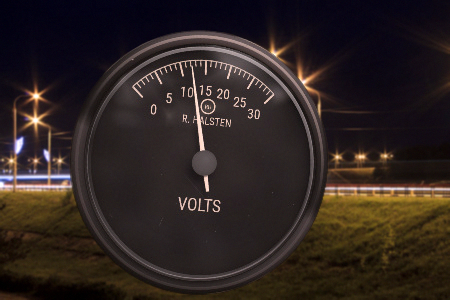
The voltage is 12 V
